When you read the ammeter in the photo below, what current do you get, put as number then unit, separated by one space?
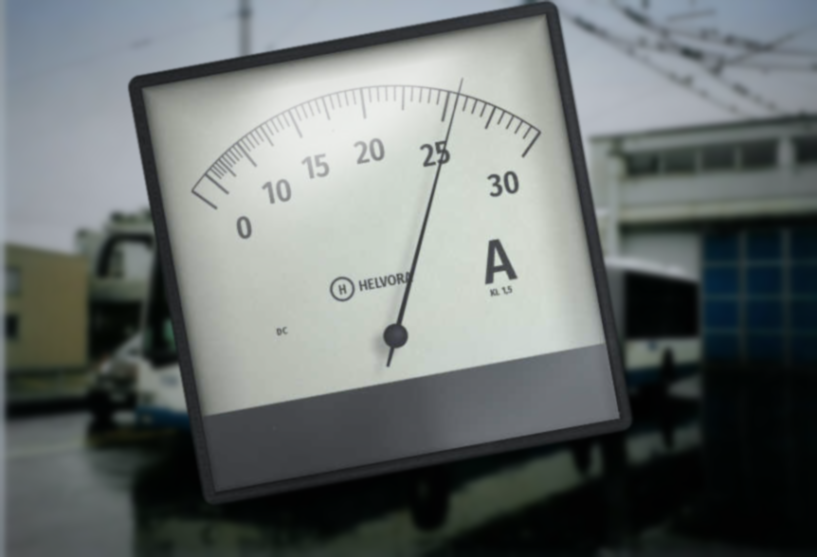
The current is 25.5 A
